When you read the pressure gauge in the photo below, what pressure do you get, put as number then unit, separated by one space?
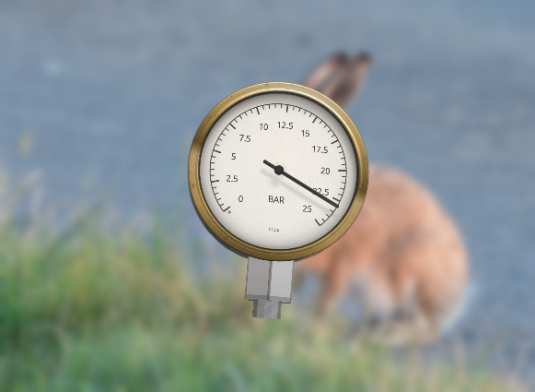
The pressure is 23 bar
